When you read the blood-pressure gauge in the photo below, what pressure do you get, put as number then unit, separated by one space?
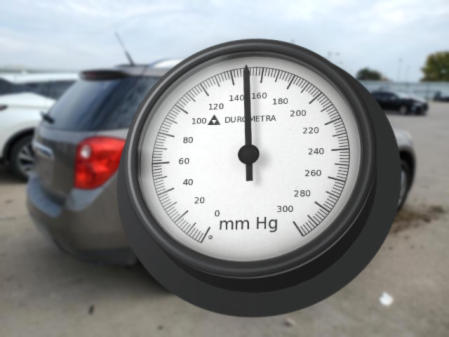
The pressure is 150 mmHg
